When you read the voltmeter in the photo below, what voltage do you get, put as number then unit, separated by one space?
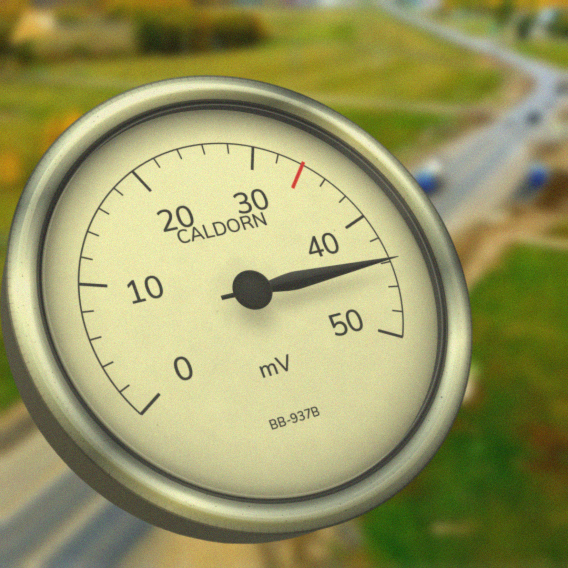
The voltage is 44 mV
